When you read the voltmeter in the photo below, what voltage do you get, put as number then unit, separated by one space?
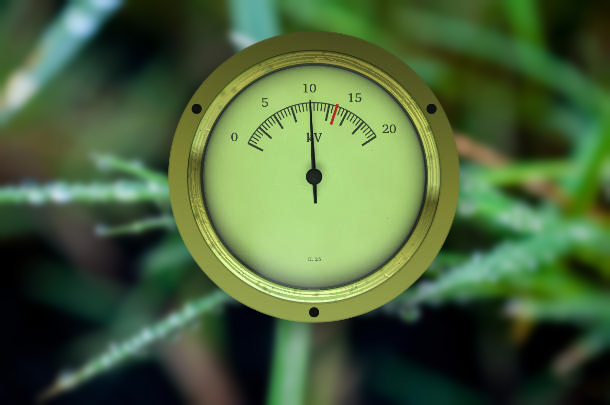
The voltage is 10 kV
